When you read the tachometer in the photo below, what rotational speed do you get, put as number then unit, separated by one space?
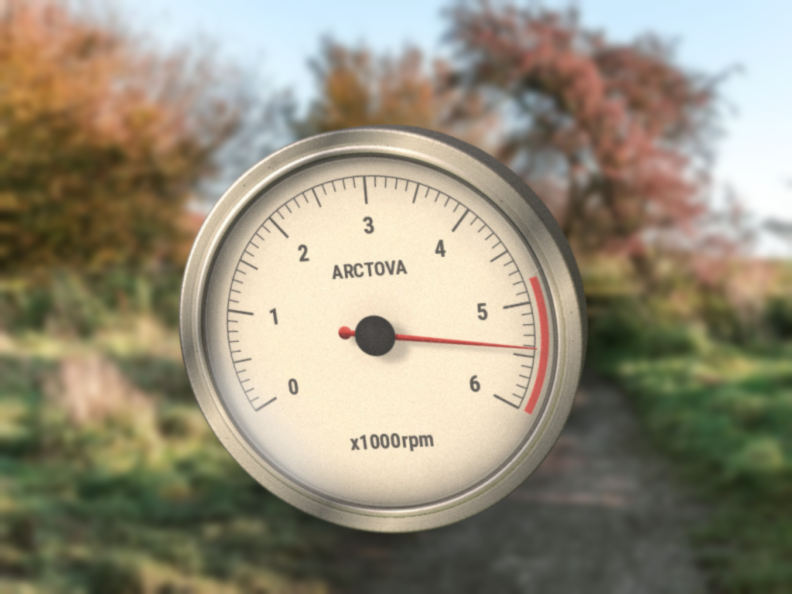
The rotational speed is 5400 rpm
